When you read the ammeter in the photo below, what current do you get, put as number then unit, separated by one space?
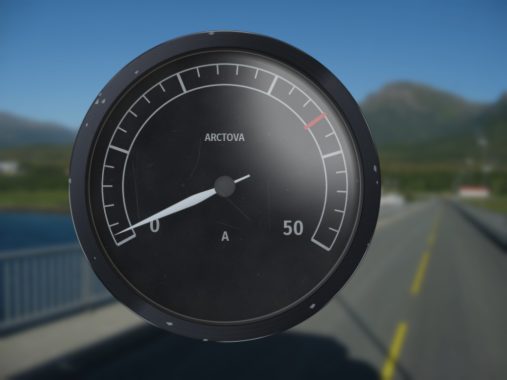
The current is 1 A
